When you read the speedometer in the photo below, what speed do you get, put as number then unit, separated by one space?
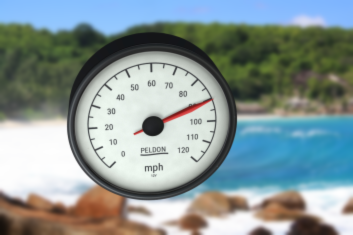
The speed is 90 mph
